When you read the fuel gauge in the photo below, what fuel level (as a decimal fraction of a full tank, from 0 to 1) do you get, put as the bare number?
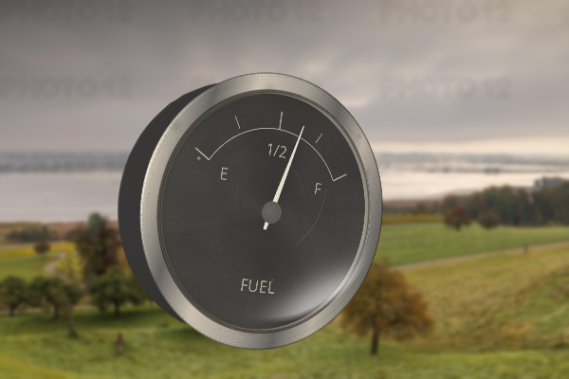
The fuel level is 0.625
